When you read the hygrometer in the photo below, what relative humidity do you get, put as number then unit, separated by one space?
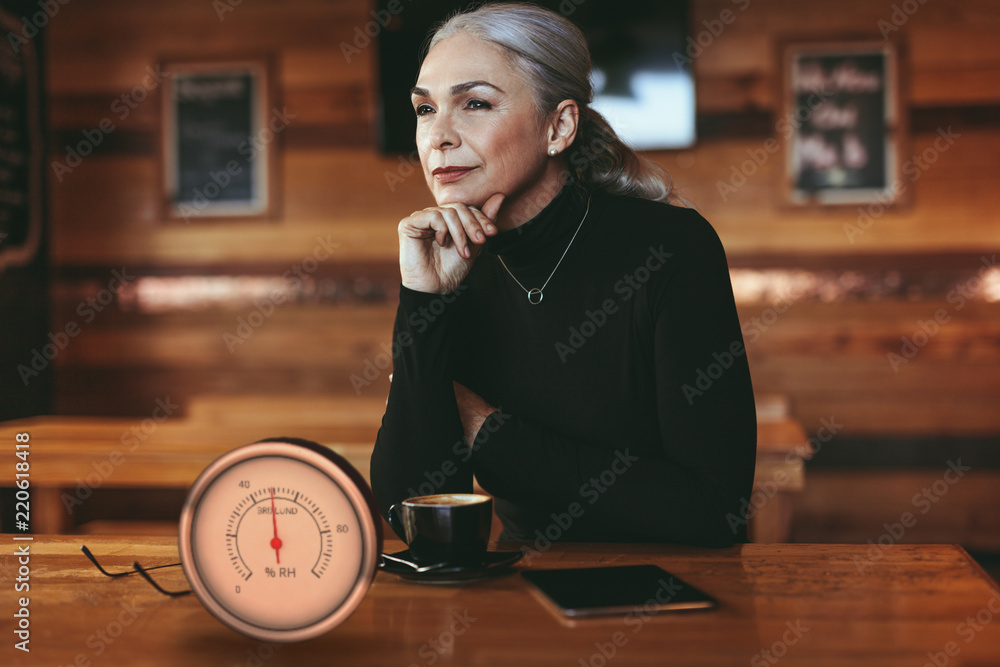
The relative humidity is 50 %
